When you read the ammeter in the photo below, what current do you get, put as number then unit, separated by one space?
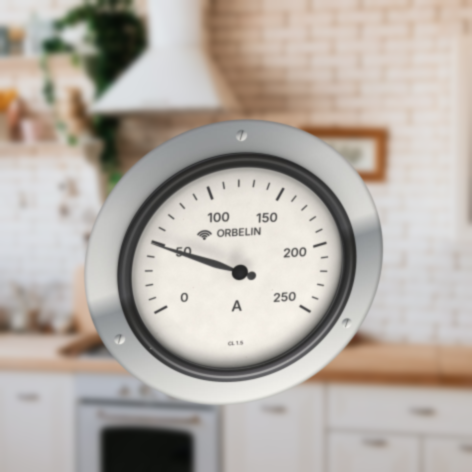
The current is 50 A
